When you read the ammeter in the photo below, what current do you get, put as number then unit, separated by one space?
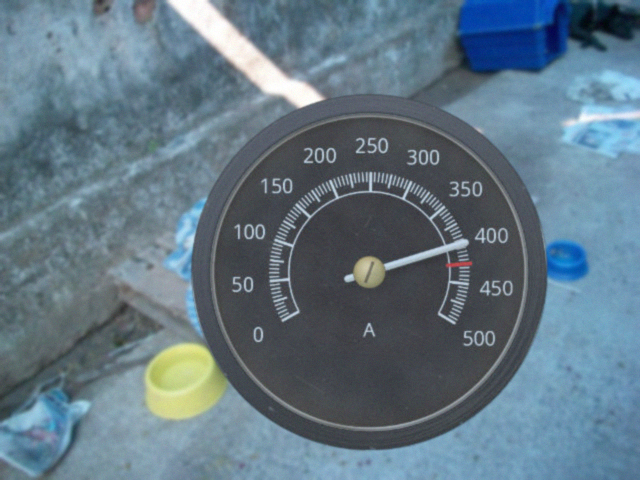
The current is 400 A
